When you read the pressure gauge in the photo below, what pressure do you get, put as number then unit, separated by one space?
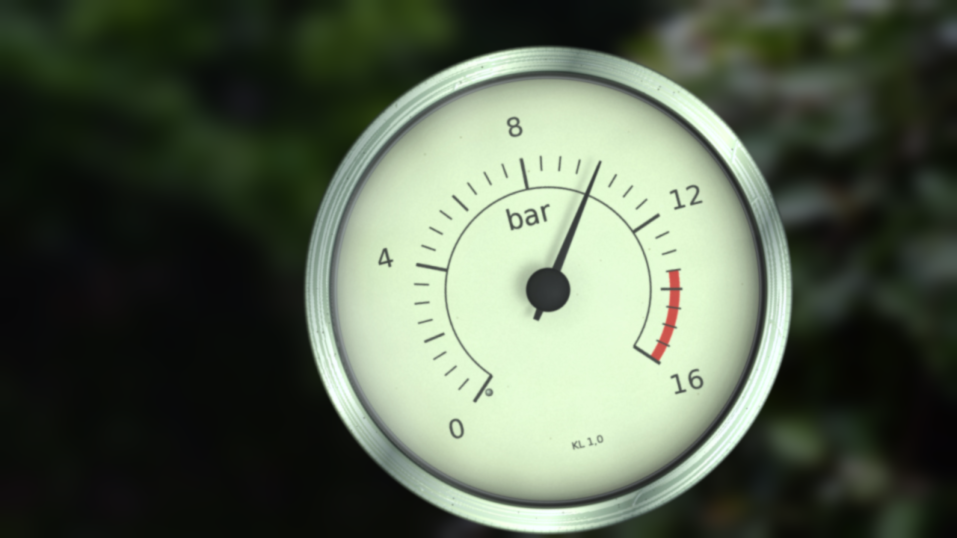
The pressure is 10 bar
